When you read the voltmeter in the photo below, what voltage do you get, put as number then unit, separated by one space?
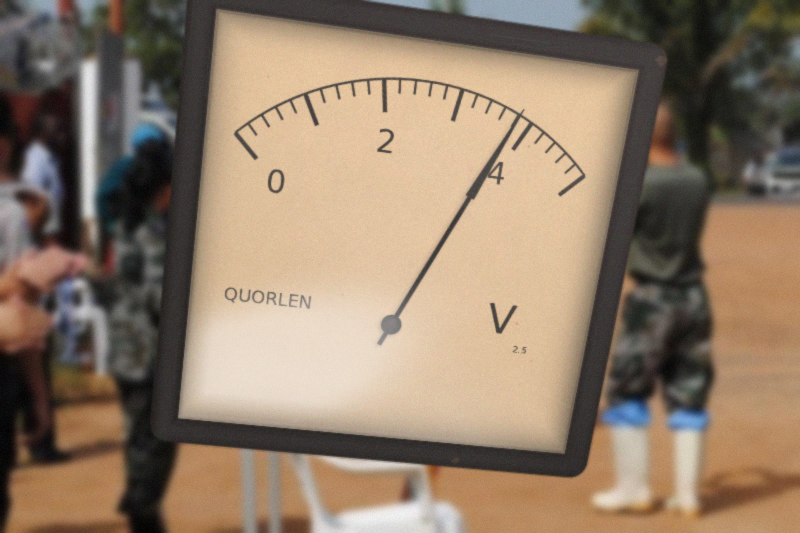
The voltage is 3.8 V
